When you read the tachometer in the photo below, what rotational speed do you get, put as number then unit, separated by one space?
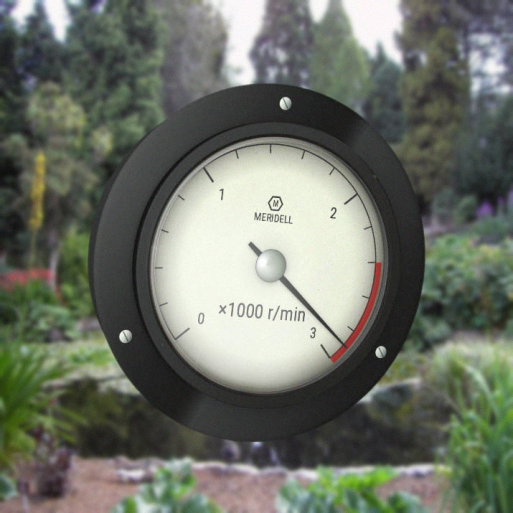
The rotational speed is 2900 rpm
